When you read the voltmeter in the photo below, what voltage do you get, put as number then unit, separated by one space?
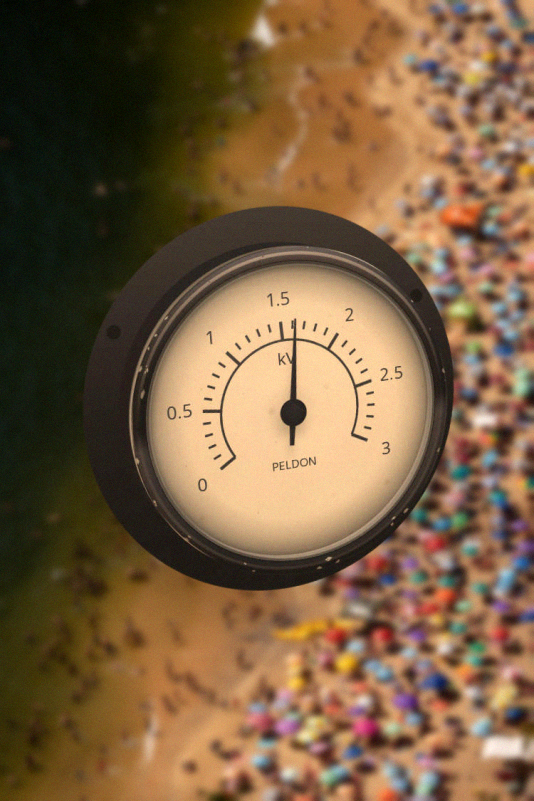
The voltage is 1.6 kV
